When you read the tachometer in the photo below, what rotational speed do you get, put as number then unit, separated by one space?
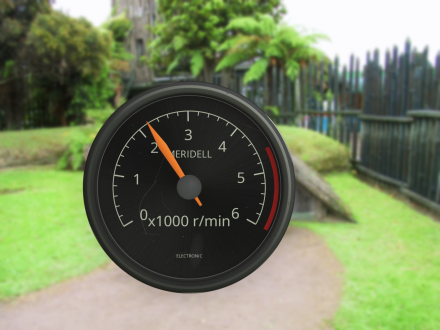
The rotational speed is 2200 rpm
